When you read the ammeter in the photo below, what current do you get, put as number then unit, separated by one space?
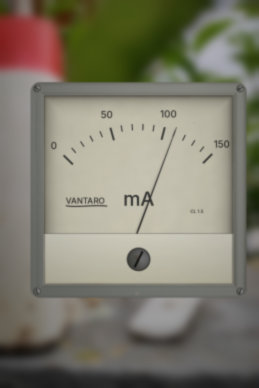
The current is 110 mA
